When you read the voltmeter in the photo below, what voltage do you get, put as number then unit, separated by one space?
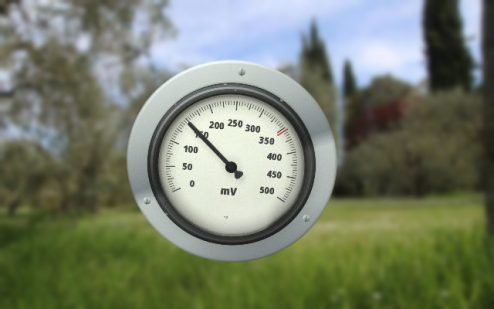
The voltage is 150 mV
